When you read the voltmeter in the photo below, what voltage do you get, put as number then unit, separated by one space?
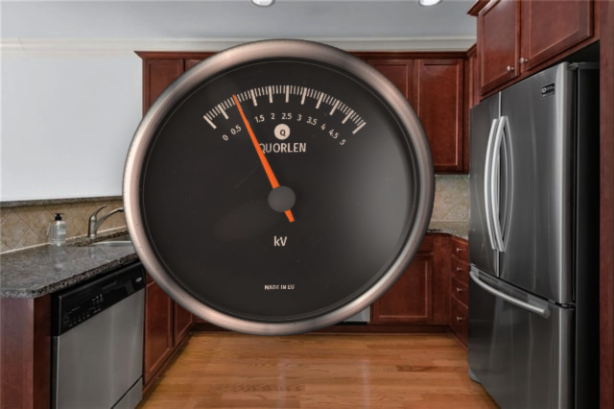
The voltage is 1 kV
